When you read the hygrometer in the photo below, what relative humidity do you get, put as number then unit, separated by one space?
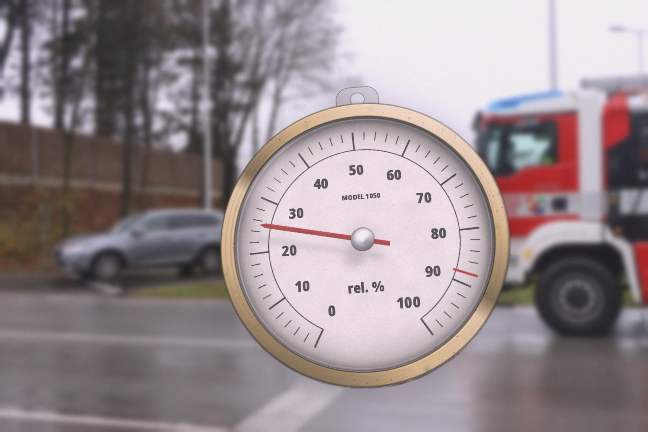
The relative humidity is 25 %
